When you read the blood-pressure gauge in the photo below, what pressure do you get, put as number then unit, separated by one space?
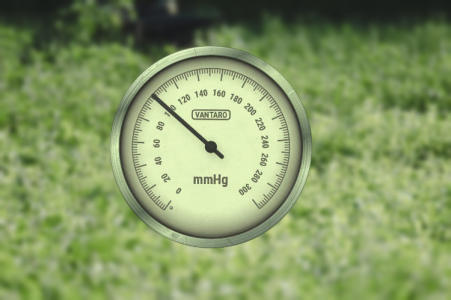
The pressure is 100 mmHg
